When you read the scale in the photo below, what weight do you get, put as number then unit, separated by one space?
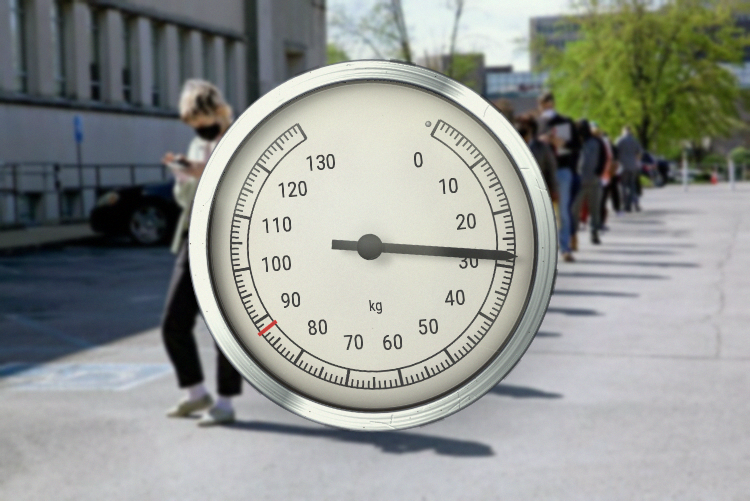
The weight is 28 kg
